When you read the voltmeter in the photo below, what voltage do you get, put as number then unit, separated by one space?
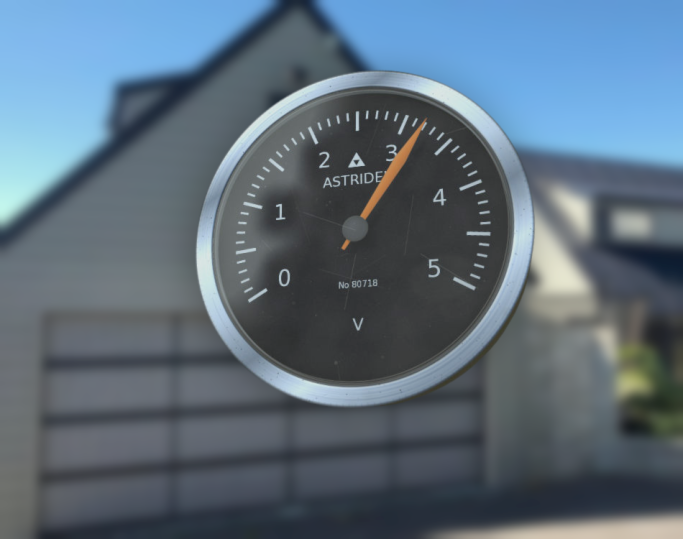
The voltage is 3.2 V
